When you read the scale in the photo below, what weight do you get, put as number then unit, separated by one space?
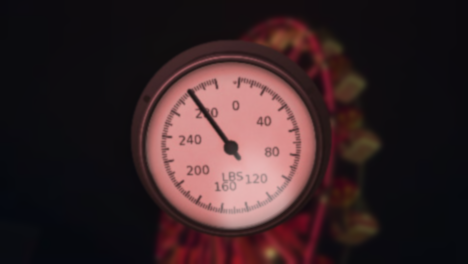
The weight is 280 lb
